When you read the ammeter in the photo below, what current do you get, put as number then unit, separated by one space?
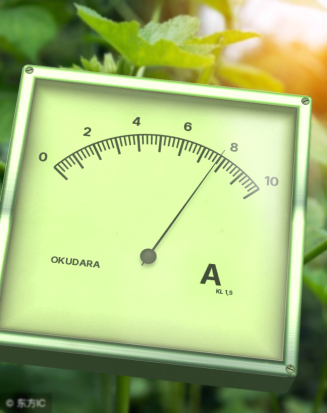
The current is 7.8 A
